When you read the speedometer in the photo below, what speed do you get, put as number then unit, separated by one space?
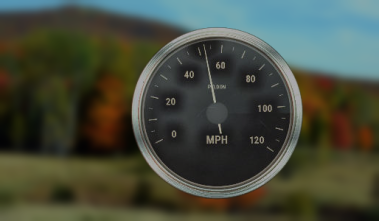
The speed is 52.5 mph
